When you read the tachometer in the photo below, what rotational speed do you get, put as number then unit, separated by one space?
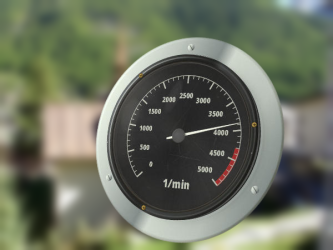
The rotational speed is 3900 rpm
